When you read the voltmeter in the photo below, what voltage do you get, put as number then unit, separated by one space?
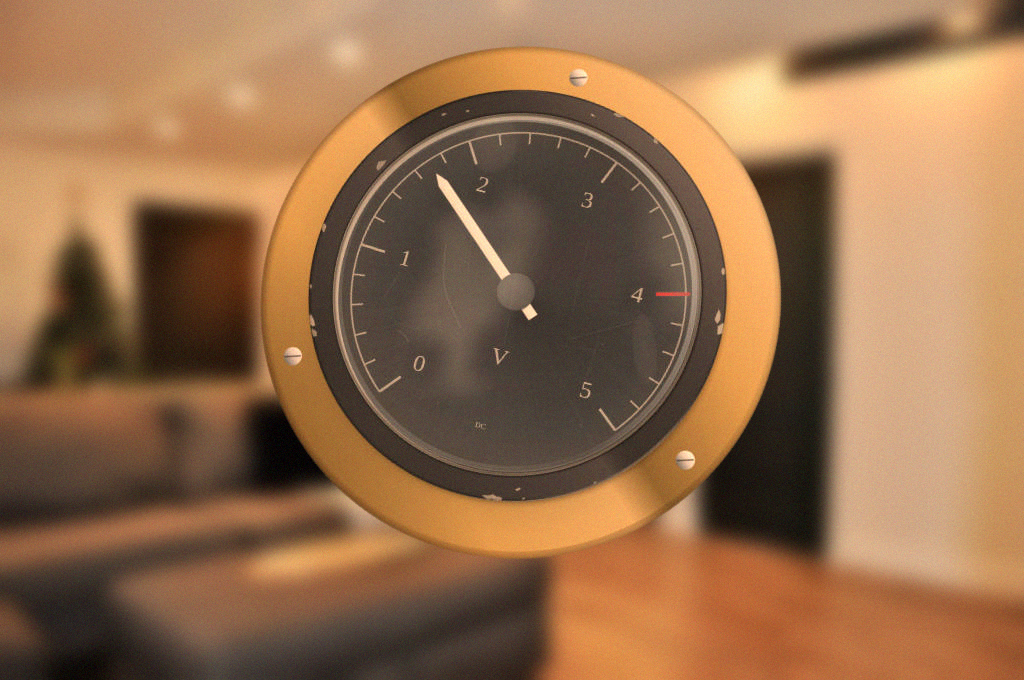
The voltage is 1.7 V
